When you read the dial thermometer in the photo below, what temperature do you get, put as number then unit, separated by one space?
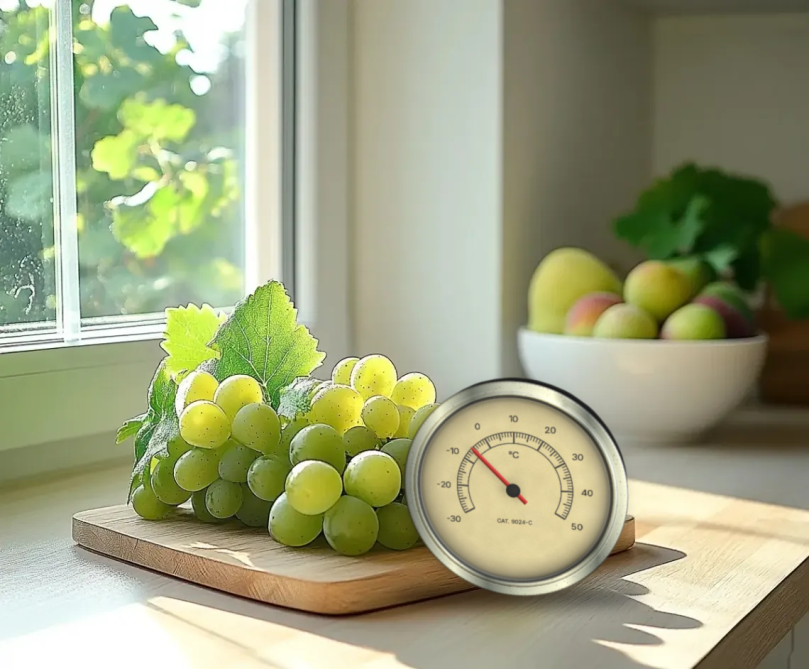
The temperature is -5 °C
